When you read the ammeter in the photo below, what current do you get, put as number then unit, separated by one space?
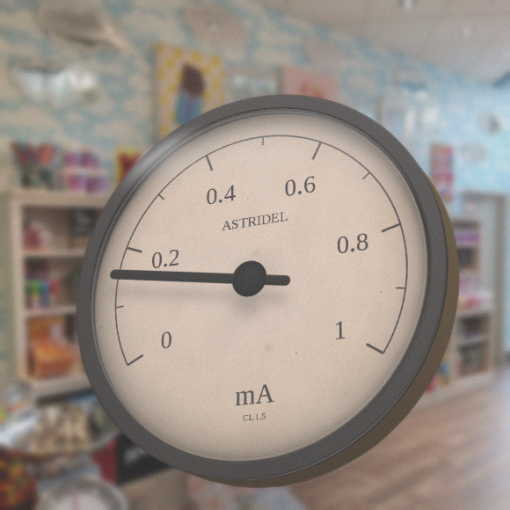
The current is 0.15 mA
